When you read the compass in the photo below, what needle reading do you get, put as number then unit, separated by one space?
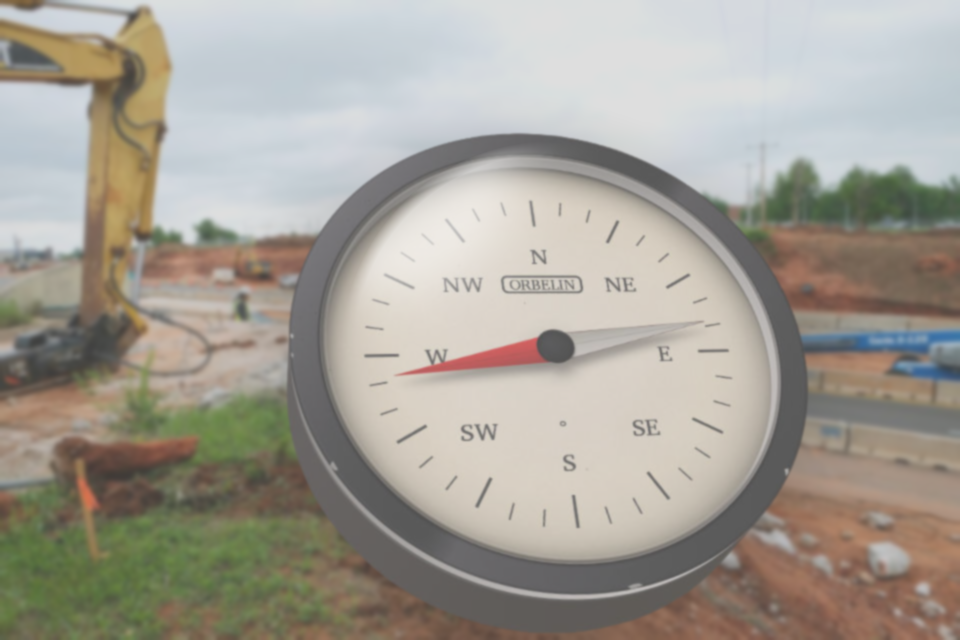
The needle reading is 260 °
